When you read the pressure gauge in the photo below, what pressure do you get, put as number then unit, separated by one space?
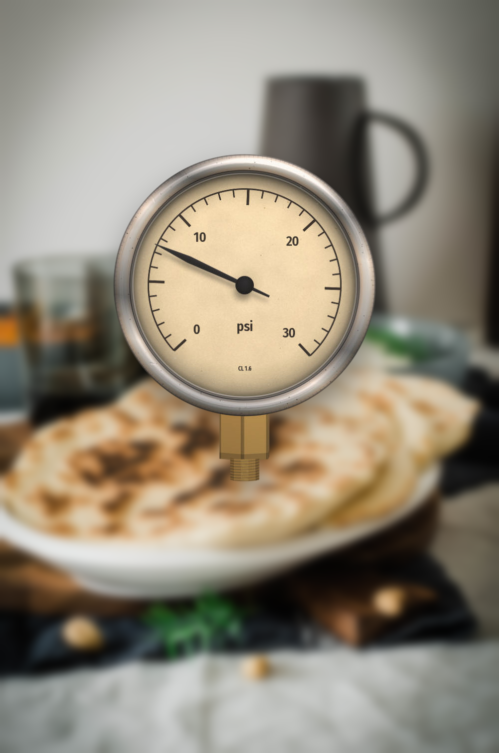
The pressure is 7.5 psi
